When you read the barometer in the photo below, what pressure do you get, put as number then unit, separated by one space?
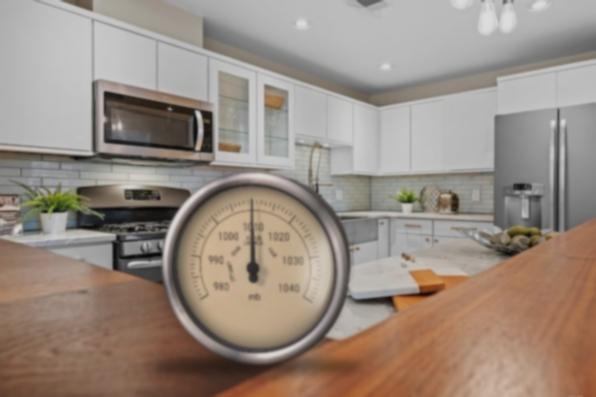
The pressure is 1010 mbar
